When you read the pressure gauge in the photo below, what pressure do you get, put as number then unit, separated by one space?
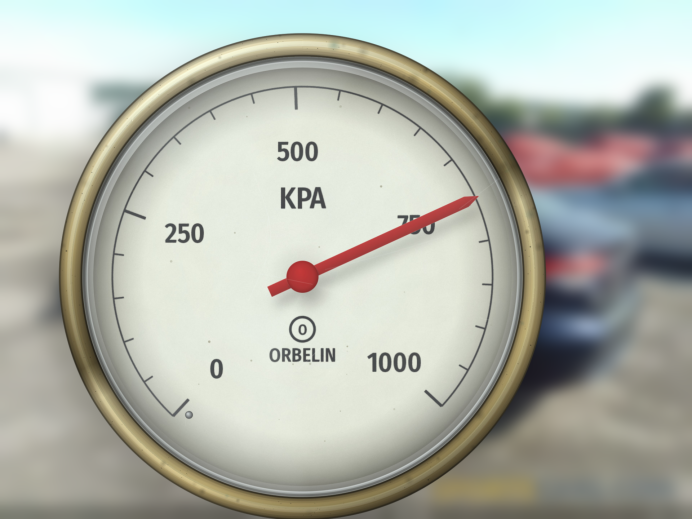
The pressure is 750 kPa
